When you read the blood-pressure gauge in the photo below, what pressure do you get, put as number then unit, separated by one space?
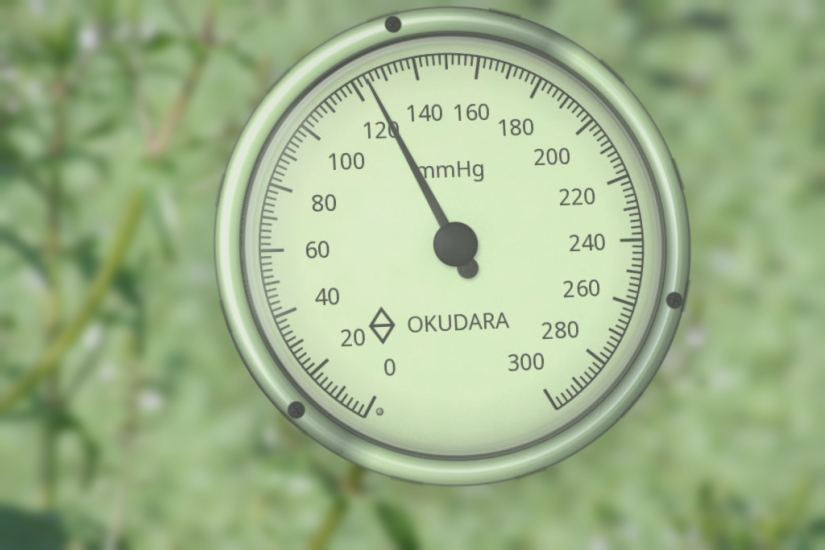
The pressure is 124 mmHg
